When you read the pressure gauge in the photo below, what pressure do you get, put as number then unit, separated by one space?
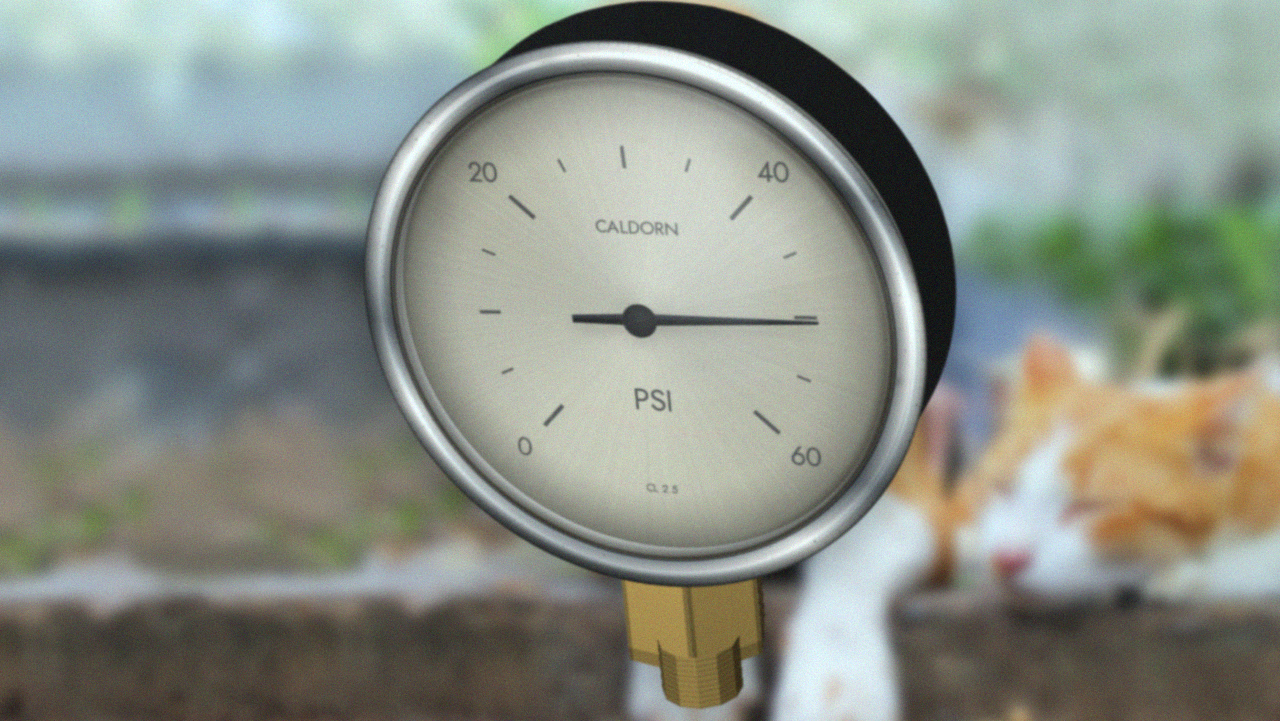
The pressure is 50 psi
